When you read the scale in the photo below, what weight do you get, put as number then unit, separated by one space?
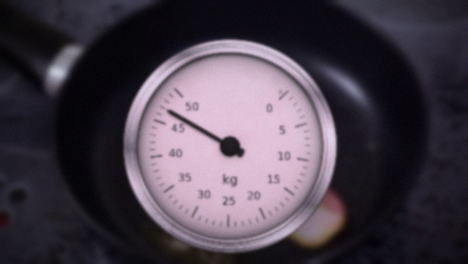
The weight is 47 kg
